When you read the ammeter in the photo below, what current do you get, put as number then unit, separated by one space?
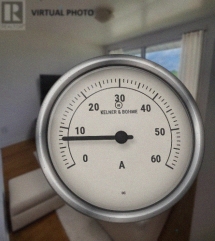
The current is 7 A
